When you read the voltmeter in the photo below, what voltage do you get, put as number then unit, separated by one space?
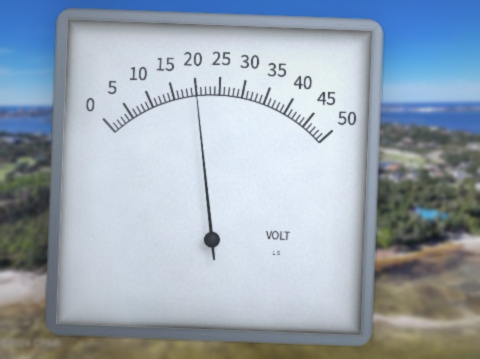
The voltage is 20 V
